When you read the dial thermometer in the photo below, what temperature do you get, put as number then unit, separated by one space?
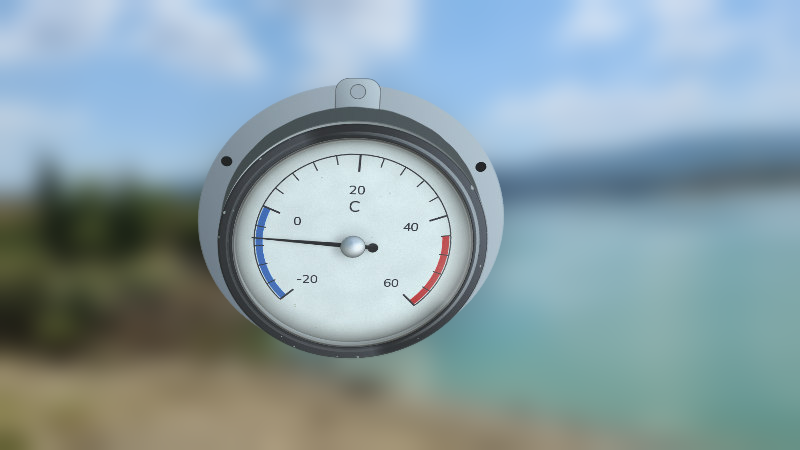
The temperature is -6 °C
